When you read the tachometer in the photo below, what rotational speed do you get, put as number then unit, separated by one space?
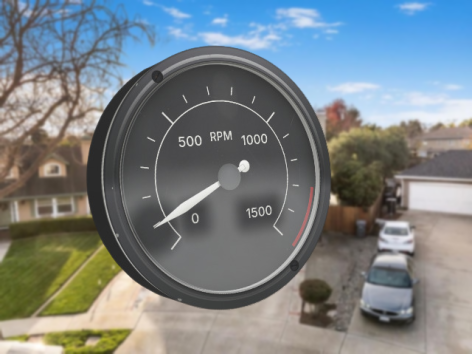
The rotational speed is 100 rpm
